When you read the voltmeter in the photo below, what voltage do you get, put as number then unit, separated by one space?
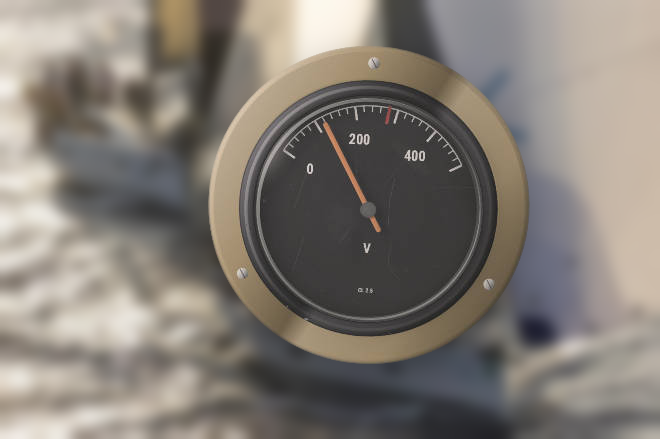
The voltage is 120 V
